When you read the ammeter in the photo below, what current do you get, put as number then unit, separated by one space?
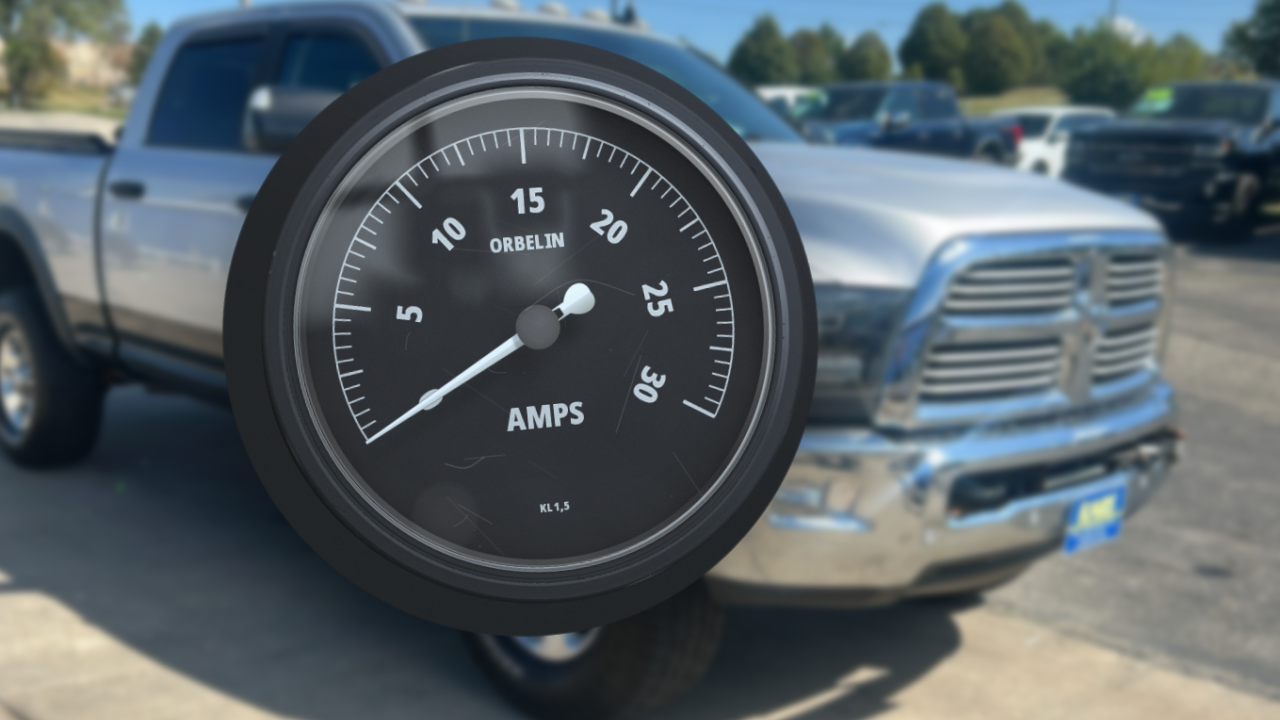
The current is 0 A
